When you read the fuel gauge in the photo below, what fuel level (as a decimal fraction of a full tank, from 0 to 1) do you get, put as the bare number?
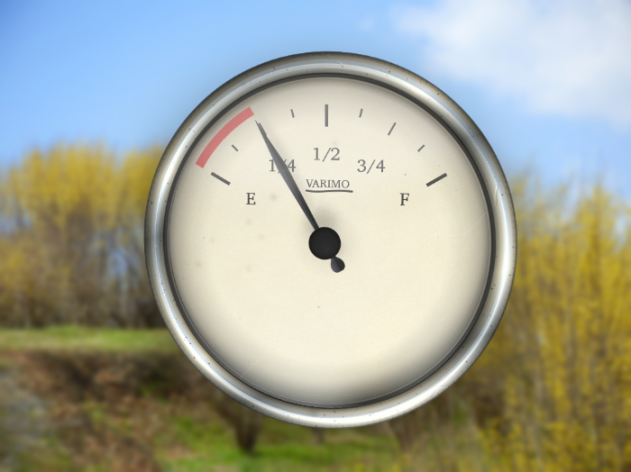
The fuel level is 0.25
